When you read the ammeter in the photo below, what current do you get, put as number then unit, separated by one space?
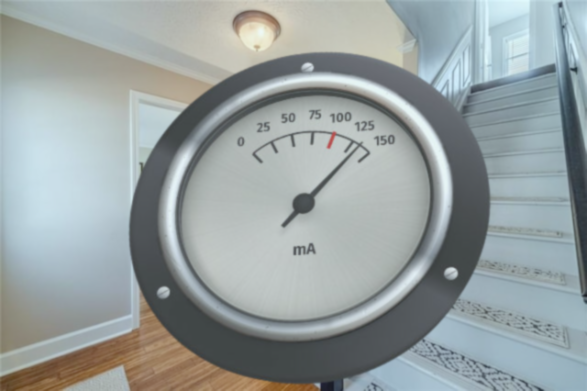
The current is 137.5 mA
